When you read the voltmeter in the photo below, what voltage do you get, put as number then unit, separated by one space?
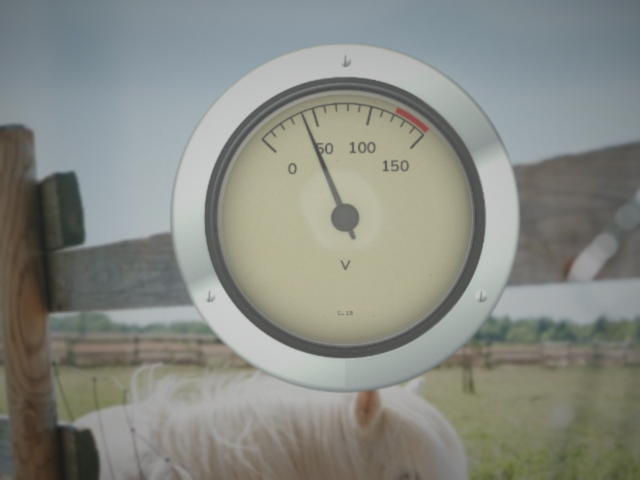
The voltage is 40 V
